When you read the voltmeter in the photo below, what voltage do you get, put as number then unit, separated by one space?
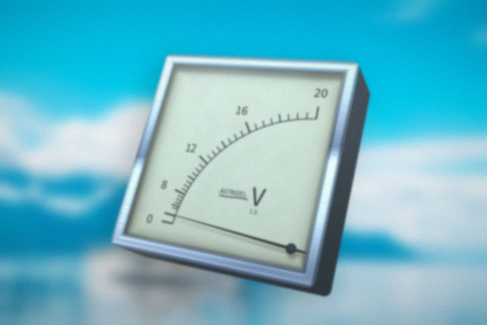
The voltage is 4 V
